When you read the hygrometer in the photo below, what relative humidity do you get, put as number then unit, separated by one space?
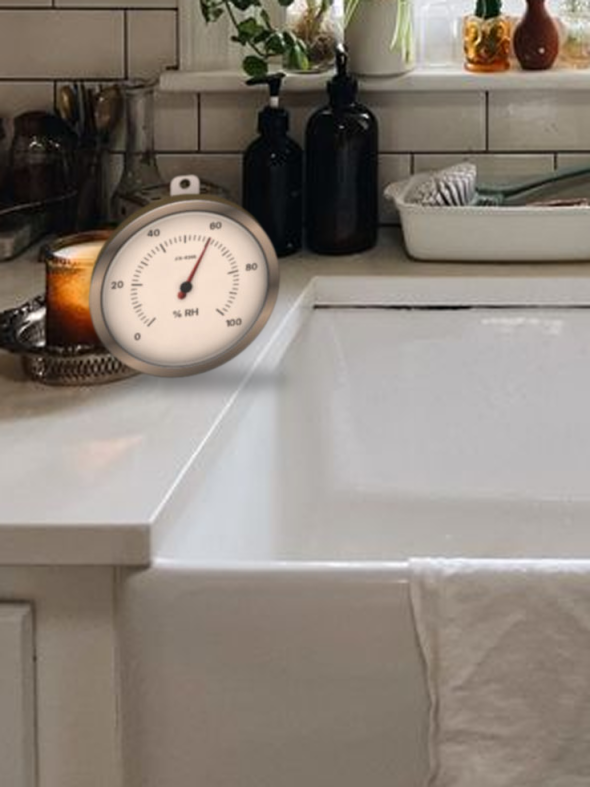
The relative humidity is 60 %
